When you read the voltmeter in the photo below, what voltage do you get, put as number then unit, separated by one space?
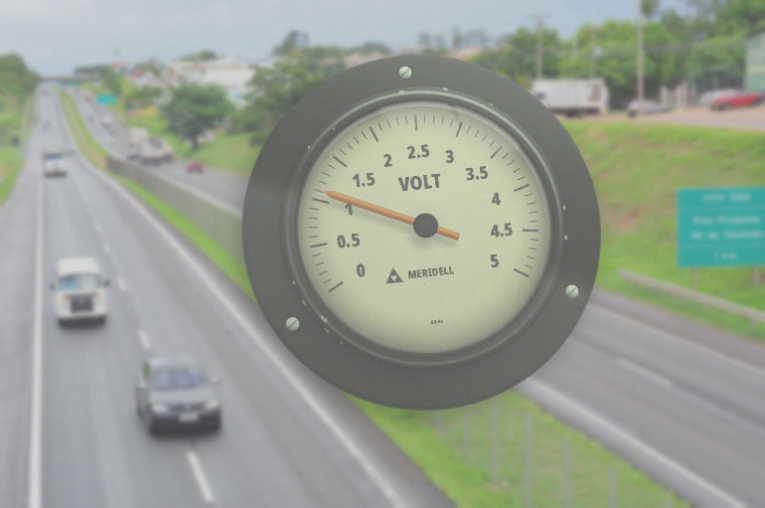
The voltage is 1.1 V
